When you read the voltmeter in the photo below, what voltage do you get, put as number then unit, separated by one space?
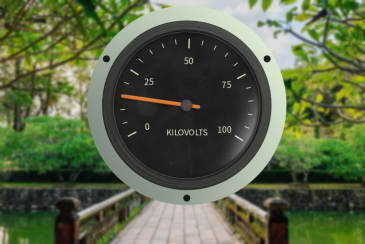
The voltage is 15 kV
